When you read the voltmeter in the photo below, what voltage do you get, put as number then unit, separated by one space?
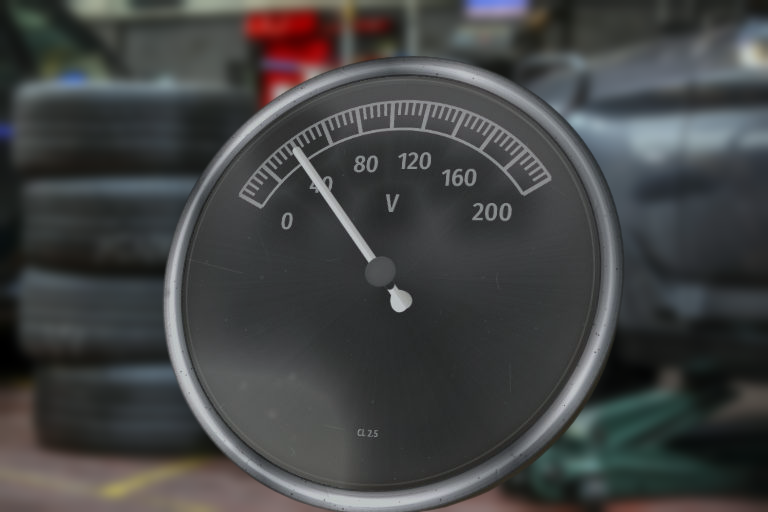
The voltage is 40 V
